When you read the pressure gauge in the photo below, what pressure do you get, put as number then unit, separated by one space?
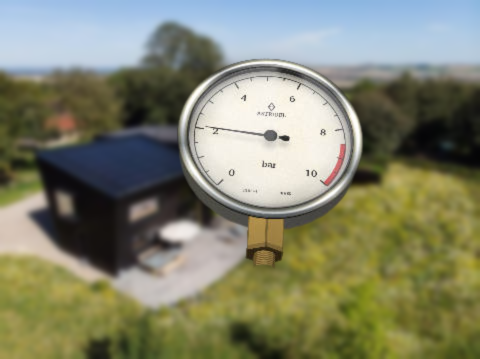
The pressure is 2 bar
